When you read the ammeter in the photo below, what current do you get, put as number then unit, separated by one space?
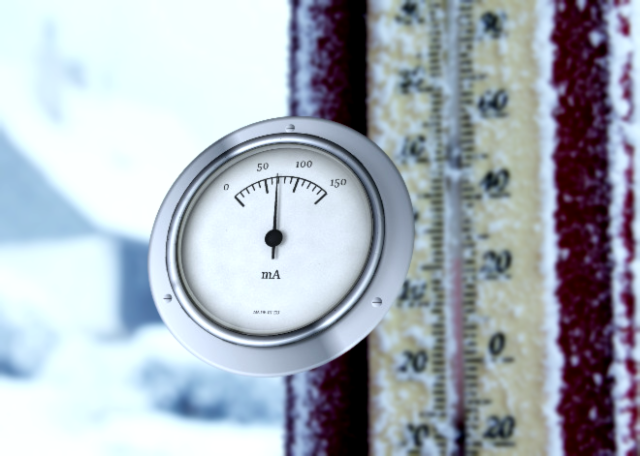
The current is 70 mA
